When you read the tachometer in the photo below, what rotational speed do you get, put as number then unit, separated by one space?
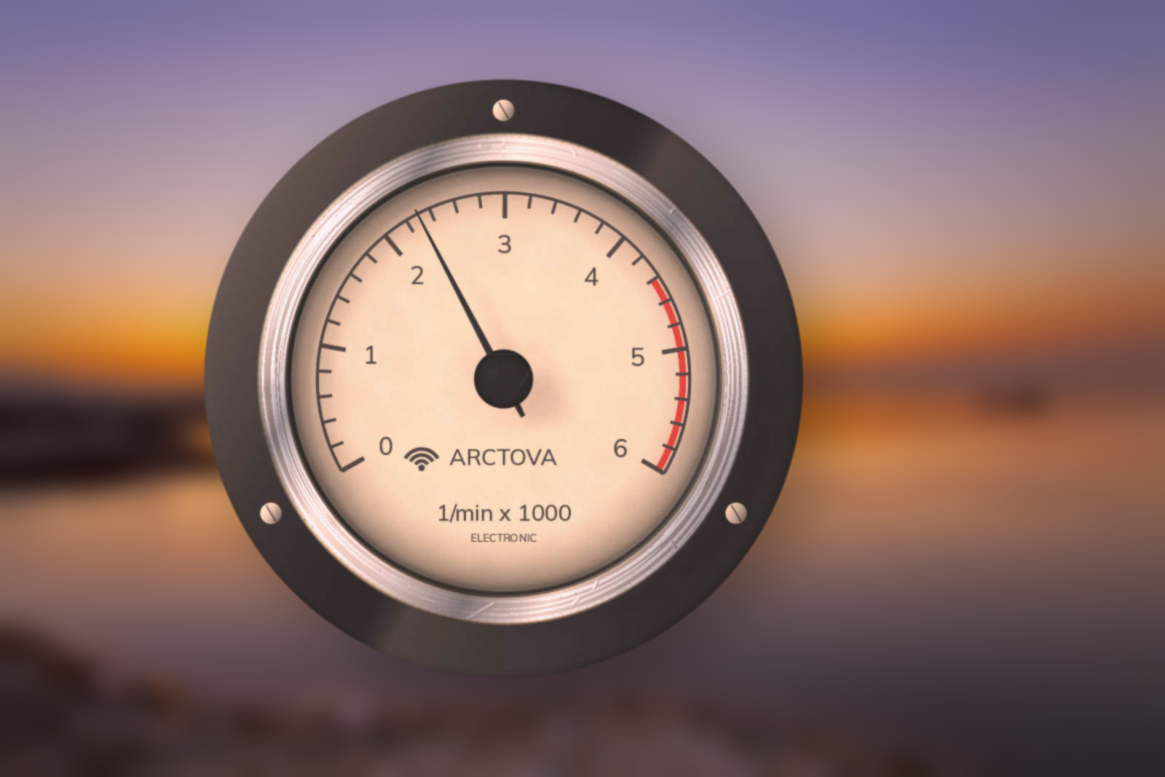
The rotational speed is 2300 rpm
